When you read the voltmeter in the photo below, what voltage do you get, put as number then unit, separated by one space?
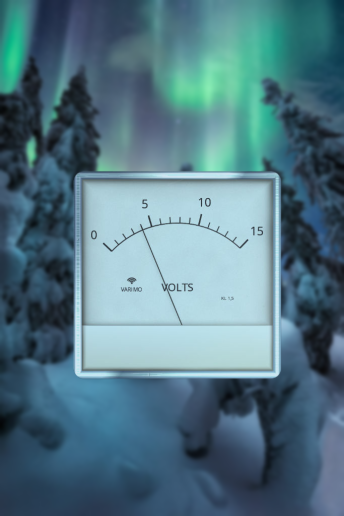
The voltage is 4 V
